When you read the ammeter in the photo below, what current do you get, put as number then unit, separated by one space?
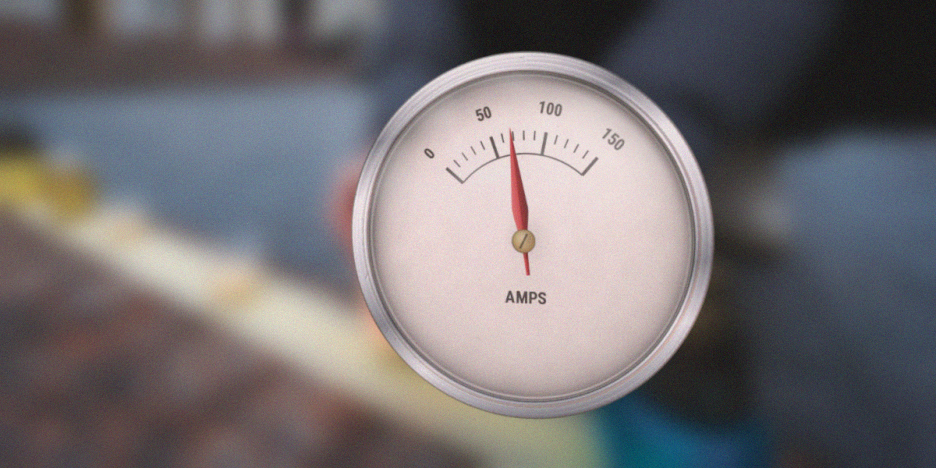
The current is 70 A
